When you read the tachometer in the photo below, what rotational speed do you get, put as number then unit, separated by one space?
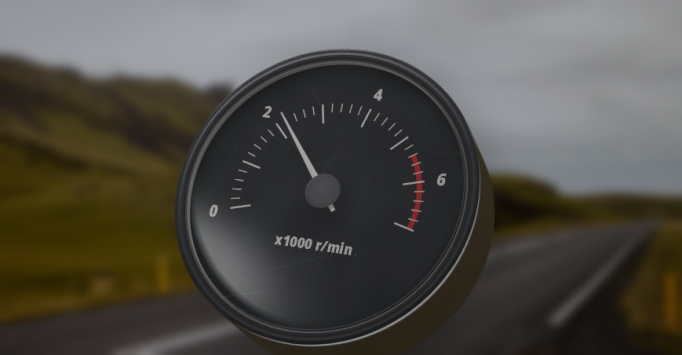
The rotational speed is 2200 rpm
